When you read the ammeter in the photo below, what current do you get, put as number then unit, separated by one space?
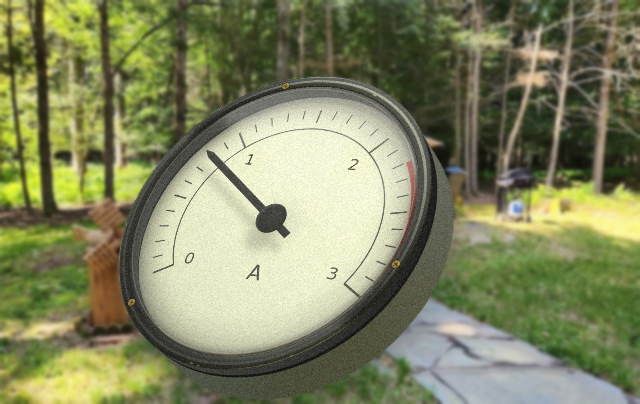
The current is 0.8 A
